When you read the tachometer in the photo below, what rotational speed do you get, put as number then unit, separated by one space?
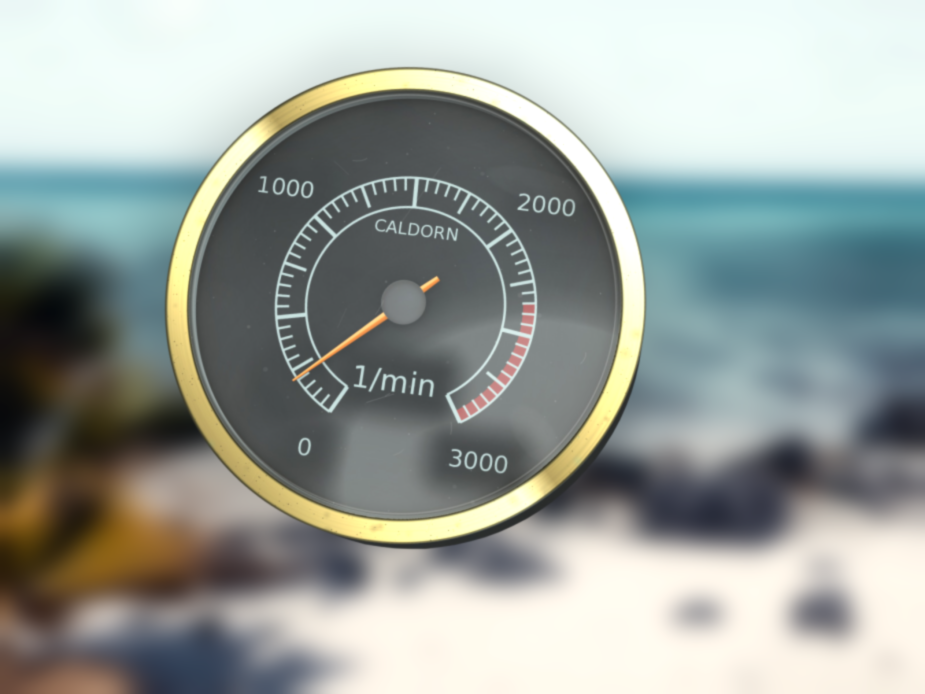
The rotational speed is 200 rpm
